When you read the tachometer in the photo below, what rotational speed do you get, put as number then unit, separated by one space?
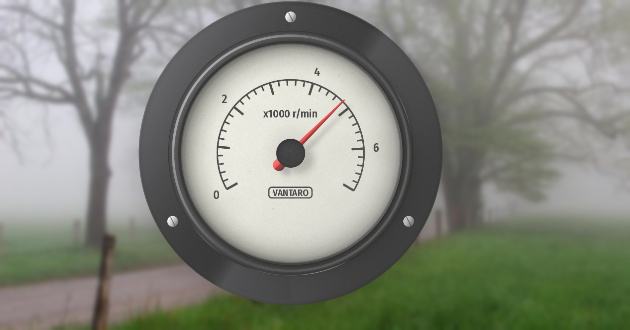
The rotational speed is 4800 rpm
